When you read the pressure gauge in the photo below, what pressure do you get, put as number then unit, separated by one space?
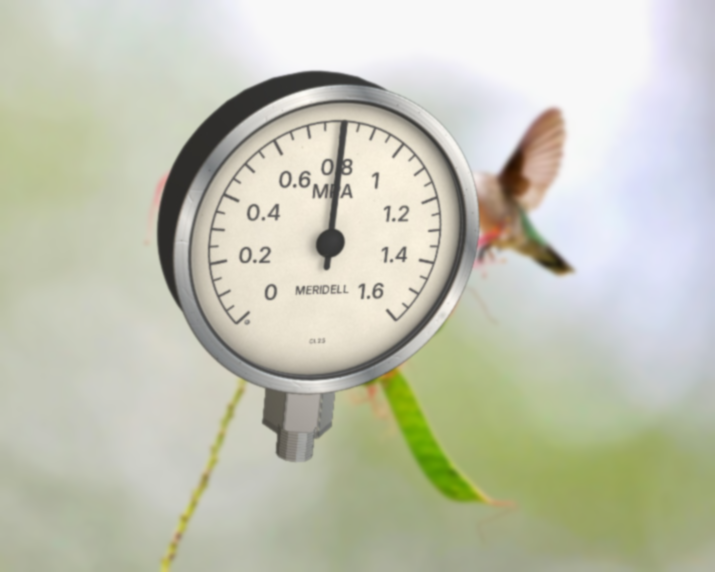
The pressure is 0.8 MPa
